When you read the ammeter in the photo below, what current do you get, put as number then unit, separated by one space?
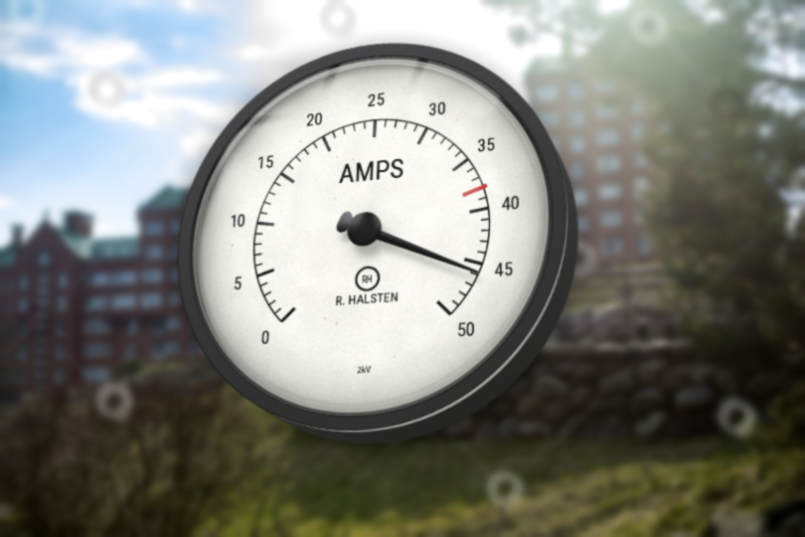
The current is 46 A
